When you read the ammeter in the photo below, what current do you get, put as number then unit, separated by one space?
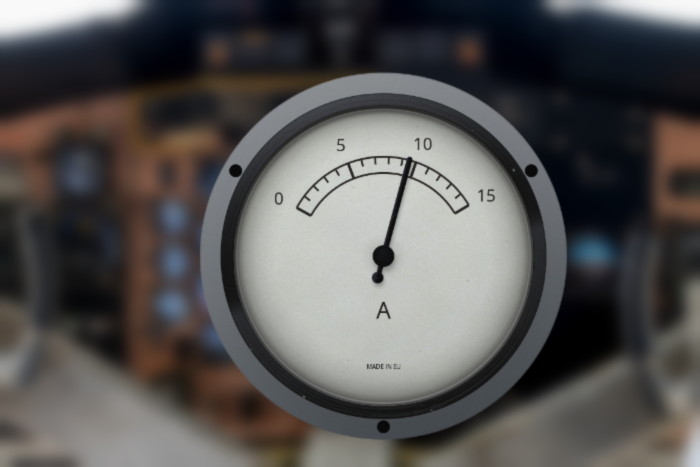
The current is 9.5 A
